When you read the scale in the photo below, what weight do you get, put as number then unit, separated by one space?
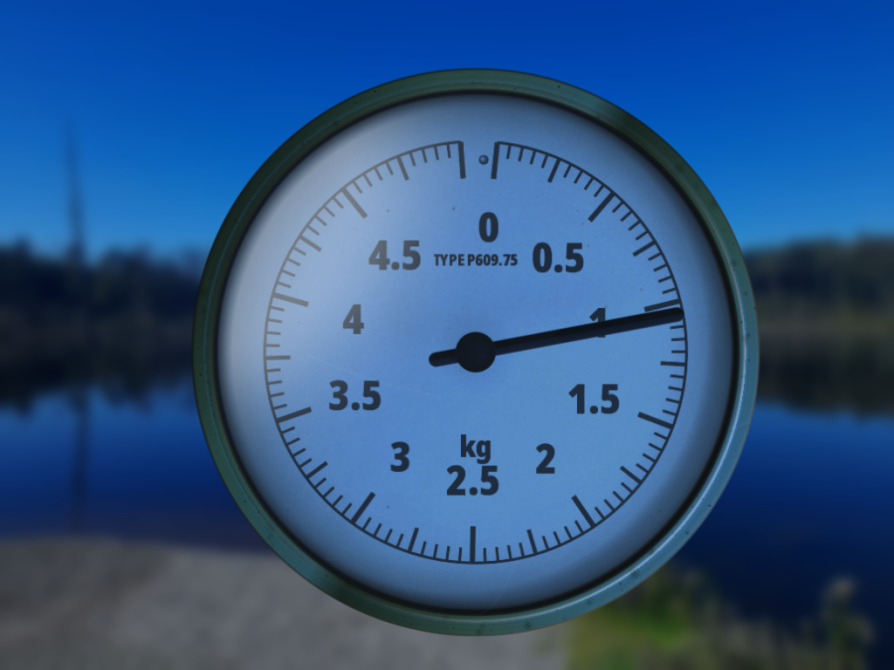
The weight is 1.05 kg
